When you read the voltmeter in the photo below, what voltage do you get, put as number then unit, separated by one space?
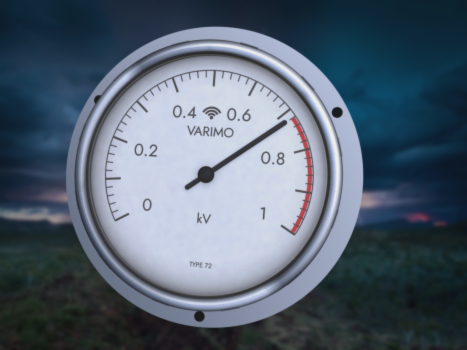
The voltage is 0.72 kV
